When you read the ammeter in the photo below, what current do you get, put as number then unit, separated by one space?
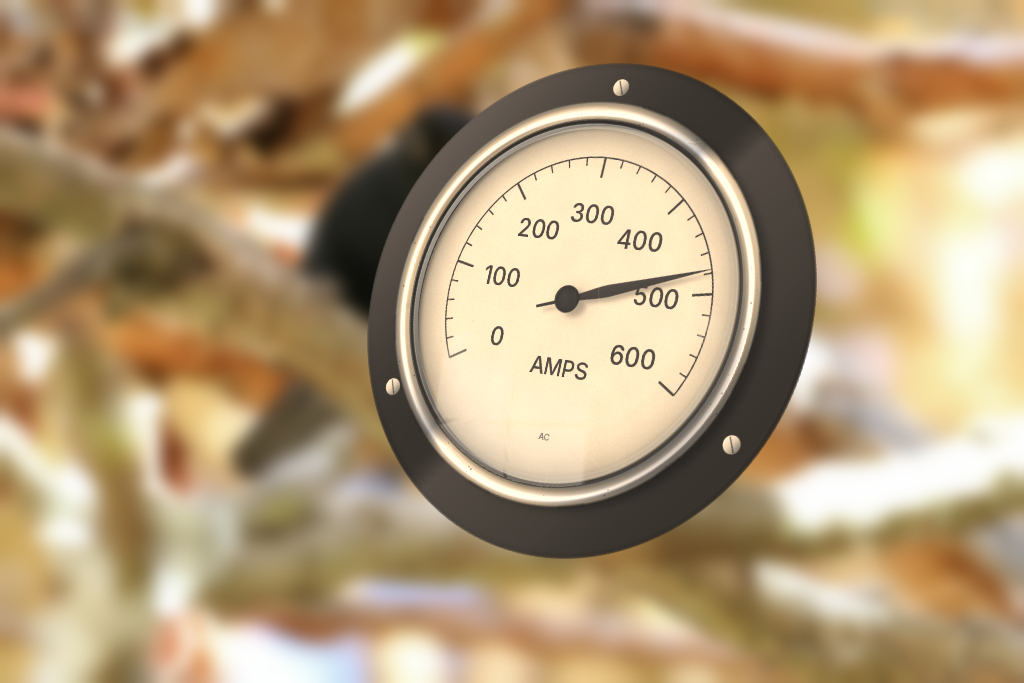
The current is 480 A
